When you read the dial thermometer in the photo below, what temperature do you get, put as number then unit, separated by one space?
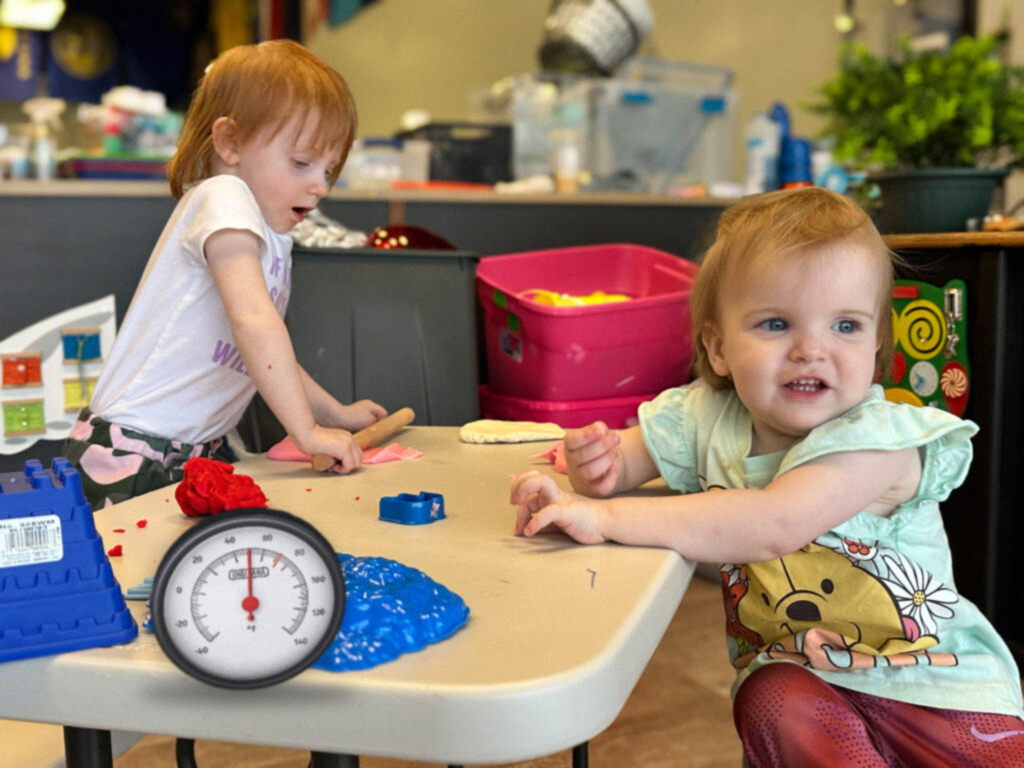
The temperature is 50 °F
